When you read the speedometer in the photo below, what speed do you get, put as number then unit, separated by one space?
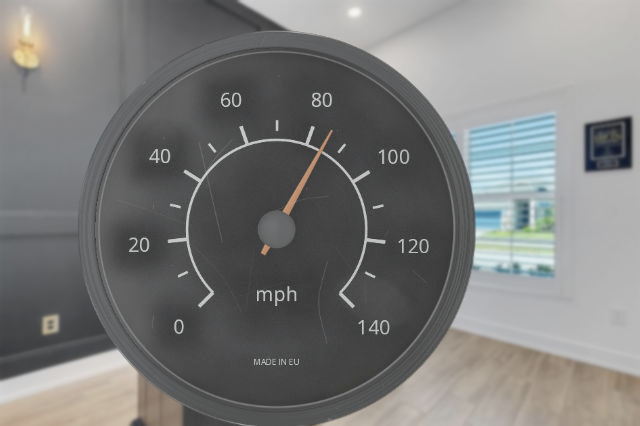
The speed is 85 mph
